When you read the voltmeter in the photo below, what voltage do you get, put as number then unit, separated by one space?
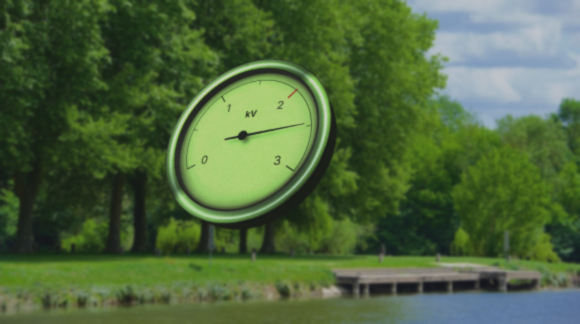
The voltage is 2.5 kV
